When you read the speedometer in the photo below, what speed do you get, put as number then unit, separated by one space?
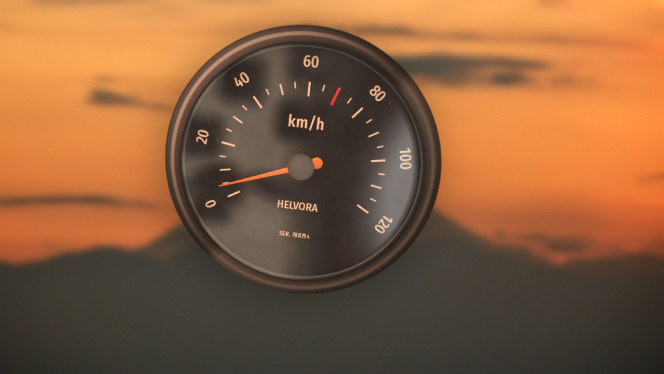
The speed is 5 km/h
